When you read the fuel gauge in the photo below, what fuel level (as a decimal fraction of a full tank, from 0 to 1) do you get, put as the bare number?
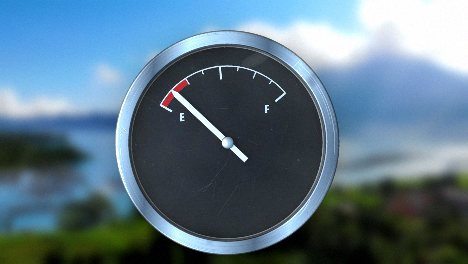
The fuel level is 0.125
